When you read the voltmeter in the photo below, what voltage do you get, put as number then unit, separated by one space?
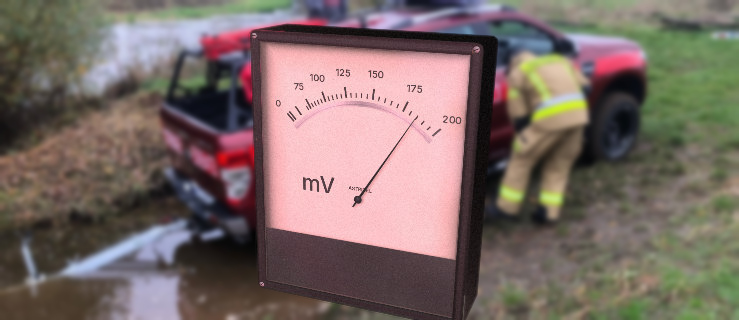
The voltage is 185 mV
